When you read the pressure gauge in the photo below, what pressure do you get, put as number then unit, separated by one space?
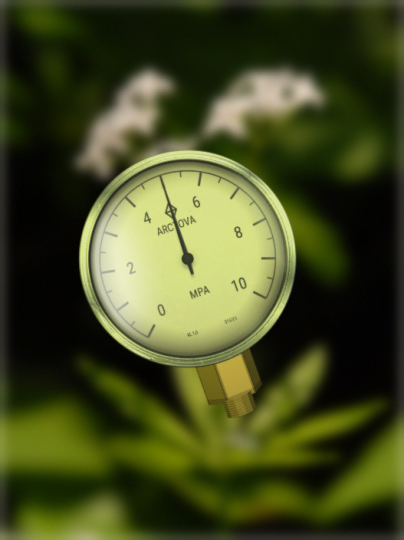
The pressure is 5 MPa
